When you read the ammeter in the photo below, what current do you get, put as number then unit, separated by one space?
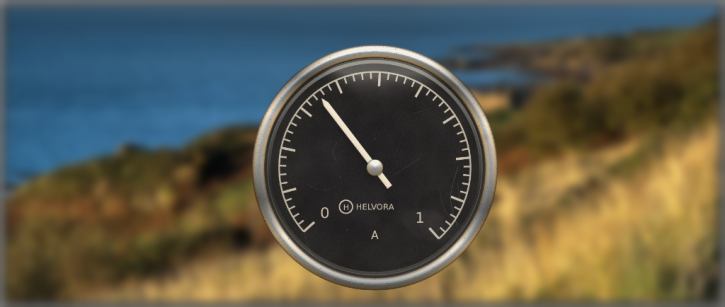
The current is 0.35 A
